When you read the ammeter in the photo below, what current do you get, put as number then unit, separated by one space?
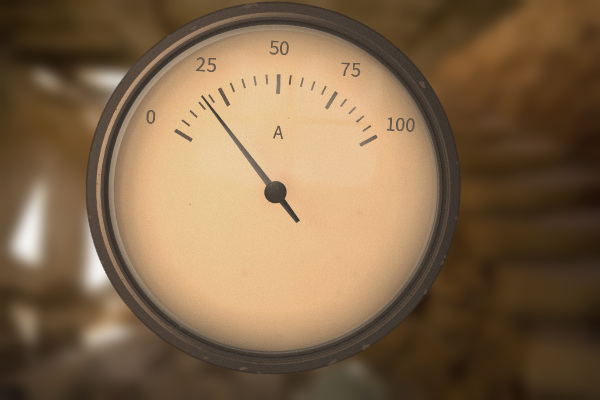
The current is 17.5 A
